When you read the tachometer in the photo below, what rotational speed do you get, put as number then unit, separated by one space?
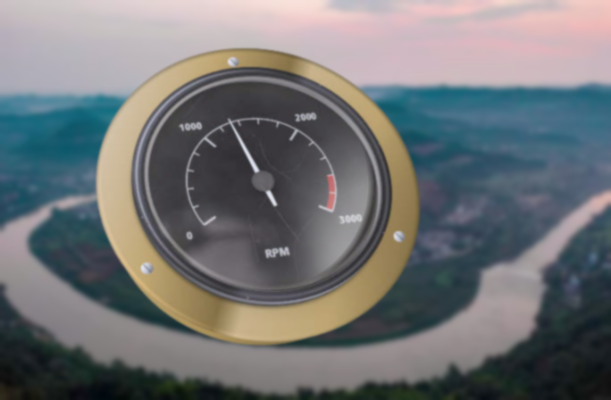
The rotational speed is 1300 rpm
